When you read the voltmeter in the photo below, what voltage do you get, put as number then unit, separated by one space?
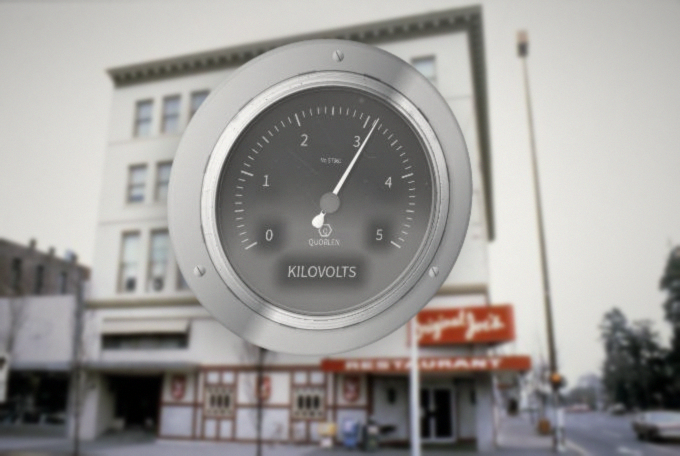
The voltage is 3.1 kV
